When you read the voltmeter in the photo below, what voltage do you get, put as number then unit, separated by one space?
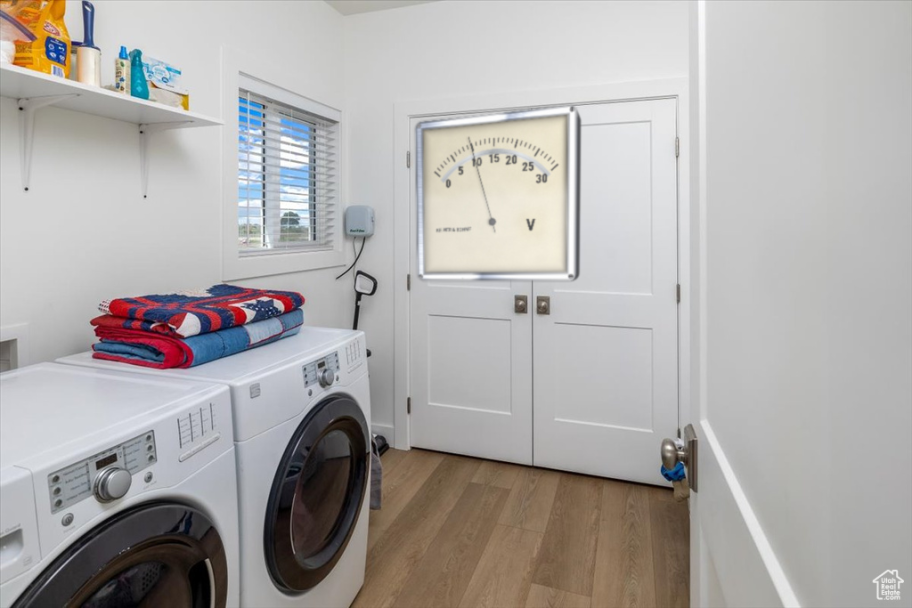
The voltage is 10 V
